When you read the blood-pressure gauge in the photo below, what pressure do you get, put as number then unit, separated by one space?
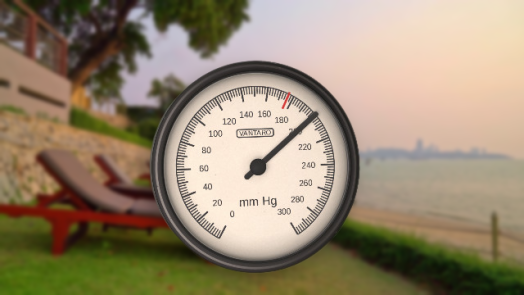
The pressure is 200 mmHg
